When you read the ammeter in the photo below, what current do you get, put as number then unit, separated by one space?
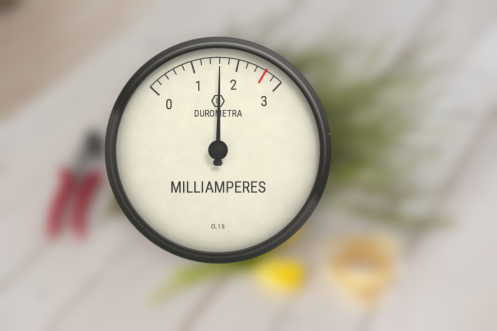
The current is 1.6 mA
